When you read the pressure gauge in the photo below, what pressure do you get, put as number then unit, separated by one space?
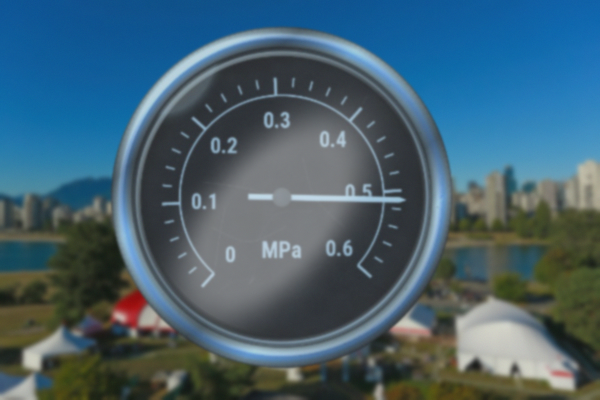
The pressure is 0.51 MPa
